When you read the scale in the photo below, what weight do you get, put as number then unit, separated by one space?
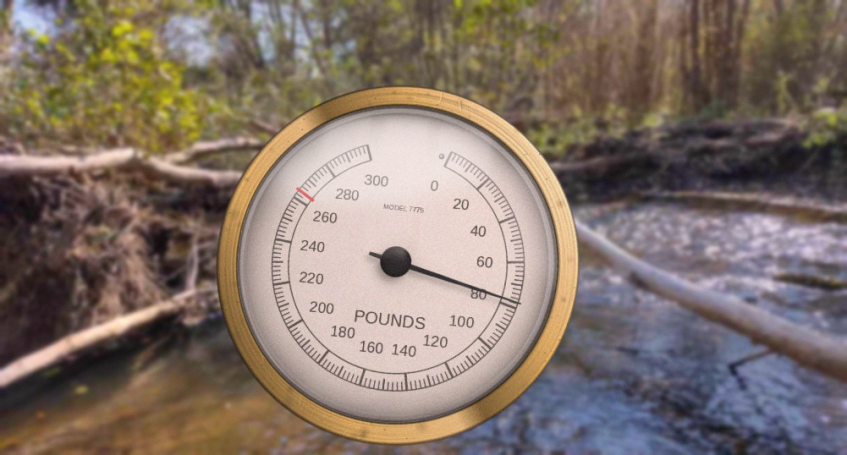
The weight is 78 lb
